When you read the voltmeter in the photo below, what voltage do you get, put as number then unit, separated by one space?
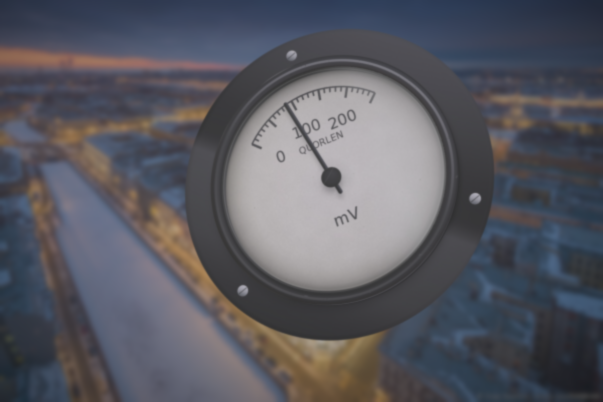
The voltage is 90 mV
